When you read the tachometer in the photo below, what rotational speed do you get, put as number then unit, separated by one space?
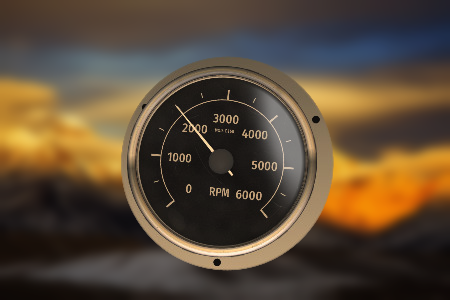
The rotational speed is 2000 rpm
